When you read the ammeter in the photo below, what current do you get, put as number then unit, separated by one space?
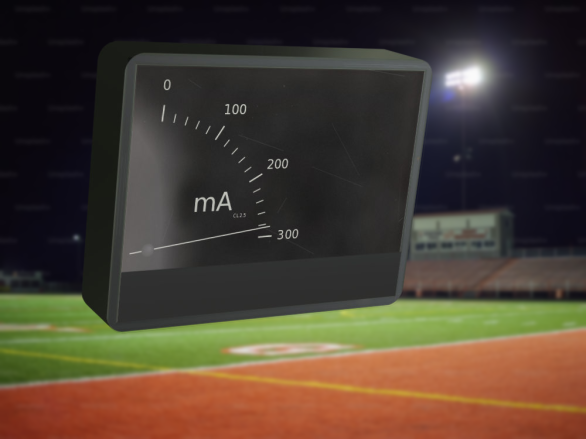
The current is 280 mA
